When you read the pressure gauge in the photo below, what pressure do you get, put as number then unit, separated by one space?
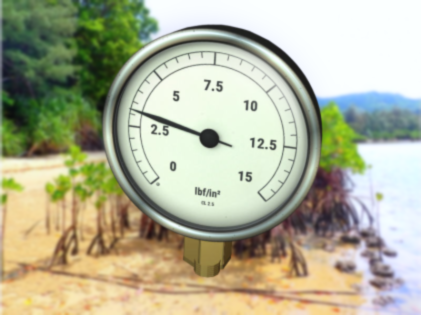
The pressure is 3.25 psi
